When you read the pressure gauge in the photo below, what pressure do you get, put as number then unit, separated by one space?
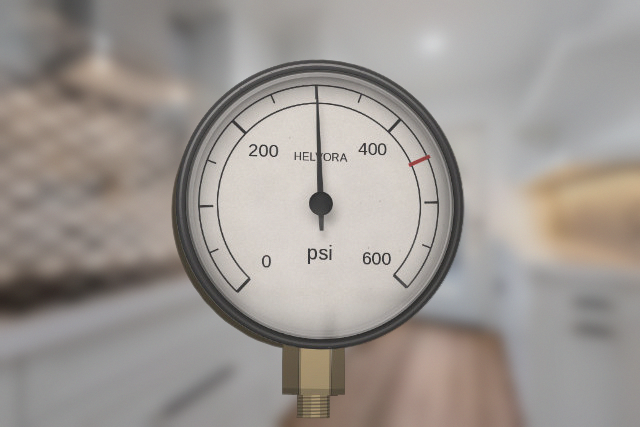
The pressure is 300 psi
